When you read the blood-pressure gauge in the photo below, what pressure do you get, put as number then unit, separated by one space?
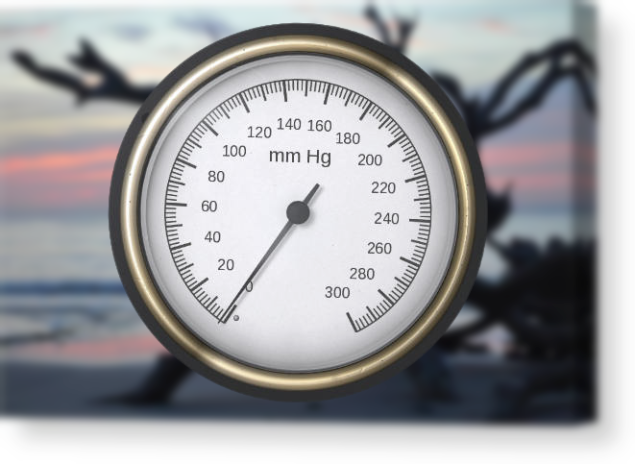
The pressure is 2 mmHg
